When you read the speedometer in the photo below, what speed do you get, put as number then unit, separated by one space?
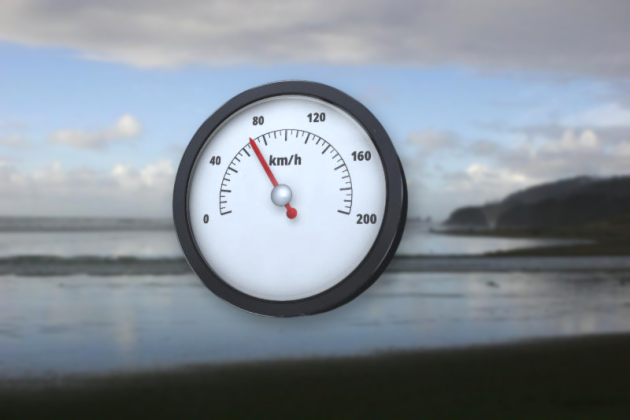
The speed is 70 km/h
